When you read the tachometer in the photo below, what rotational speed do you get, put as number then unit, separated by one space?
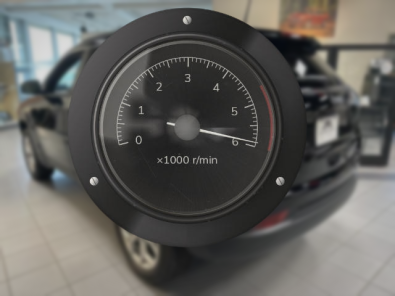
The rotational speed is 5900 rpm
